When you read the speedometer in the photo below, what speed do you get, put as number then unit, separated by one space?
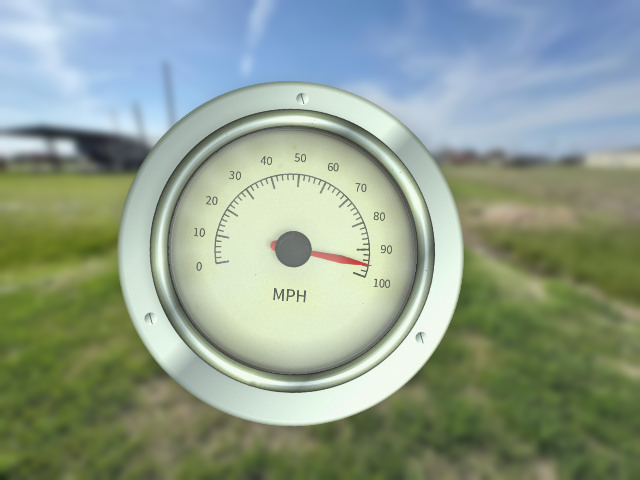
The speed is 96 mph
